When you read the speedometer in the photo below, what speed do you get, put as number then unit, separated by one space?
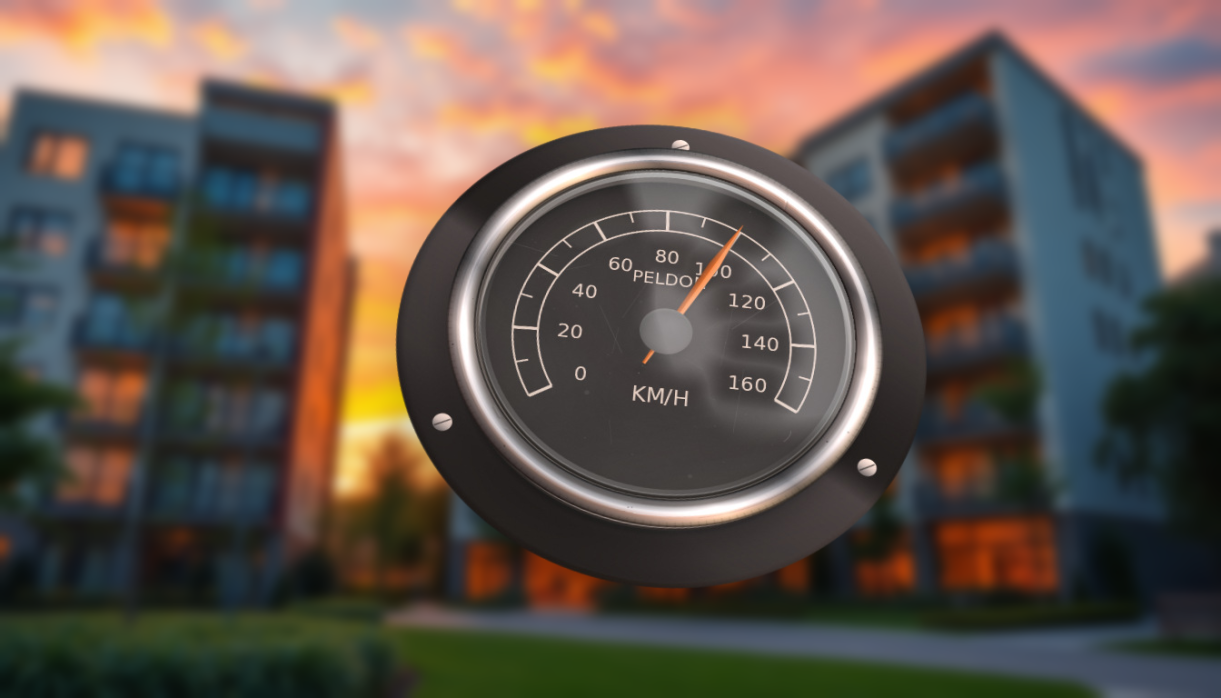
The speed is 100 km/h
